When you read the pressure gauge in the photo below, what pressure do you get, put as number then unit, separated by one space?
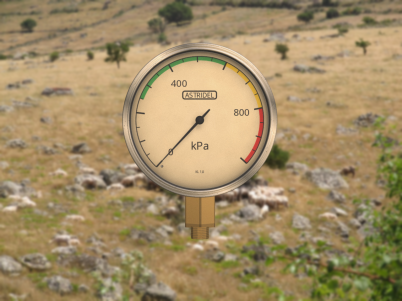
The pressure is 0 kPa
